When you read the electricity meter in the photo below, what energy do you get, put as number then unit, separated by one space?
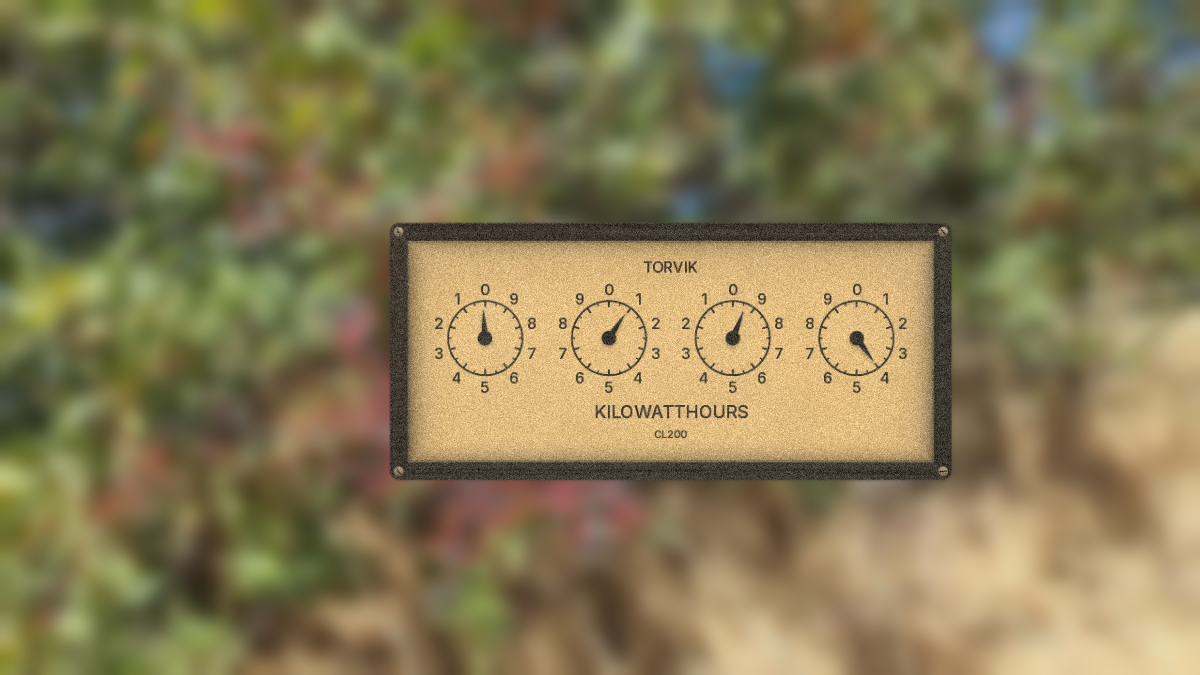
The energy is 94 kWh
